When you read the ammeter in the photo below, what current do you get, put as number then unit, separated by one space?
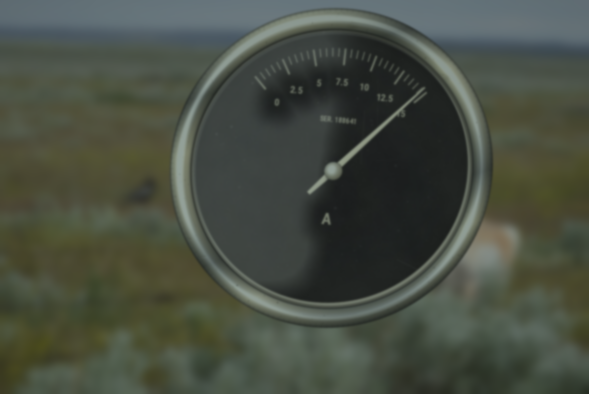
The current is 14.5 A
